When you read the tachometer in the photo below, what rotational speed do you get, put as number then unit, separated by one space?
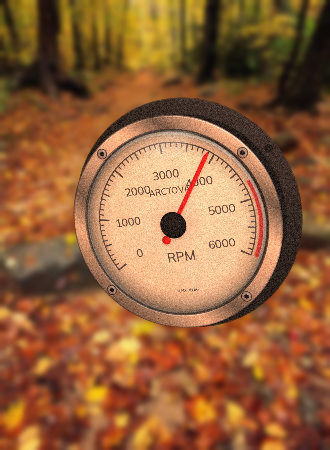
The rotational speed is 3900 rpm
